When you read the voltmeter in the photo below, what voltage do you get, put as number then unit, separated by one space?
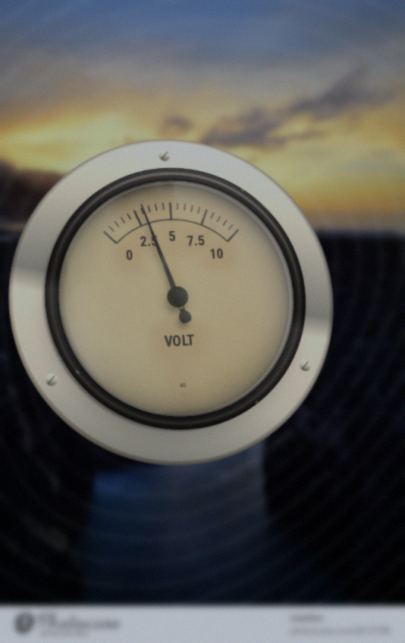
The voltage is 3 V
